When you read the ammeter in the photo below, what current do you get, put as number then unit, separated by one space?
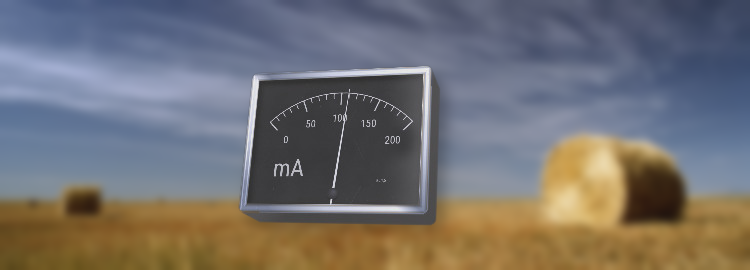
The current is 110 mA
